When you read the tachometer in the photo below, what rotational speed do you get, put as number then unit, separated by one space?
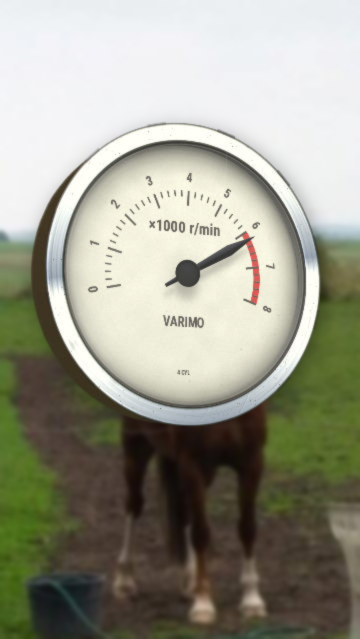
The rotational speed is 6200 rpm
